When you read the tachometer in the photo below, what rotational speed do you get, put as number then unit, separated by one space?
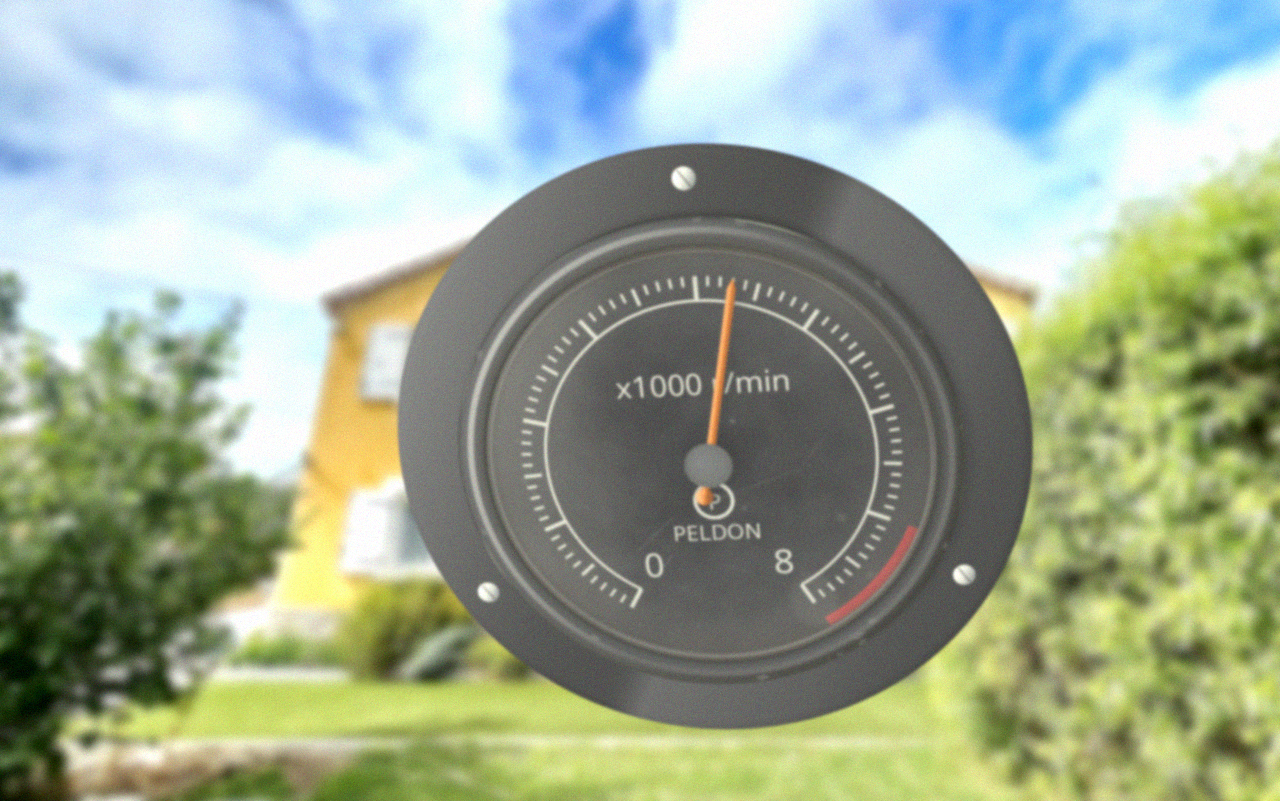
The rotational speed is 4300 rpm
